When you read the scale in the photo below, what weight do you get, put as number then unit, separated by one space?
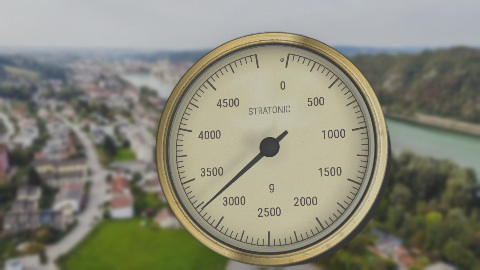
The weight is 3200 g
